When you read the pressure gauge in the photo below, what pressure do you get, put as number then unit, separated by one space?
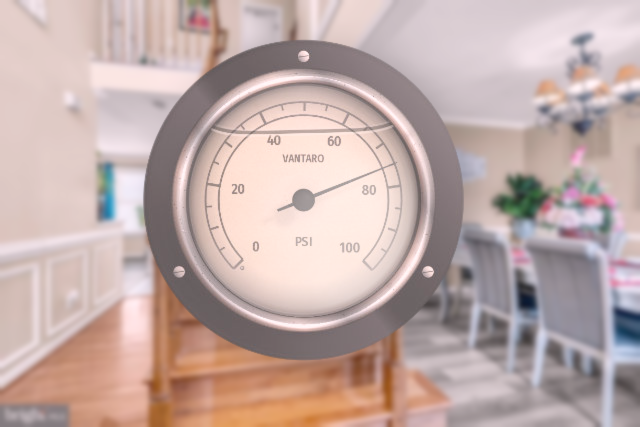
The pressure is 75 psi
